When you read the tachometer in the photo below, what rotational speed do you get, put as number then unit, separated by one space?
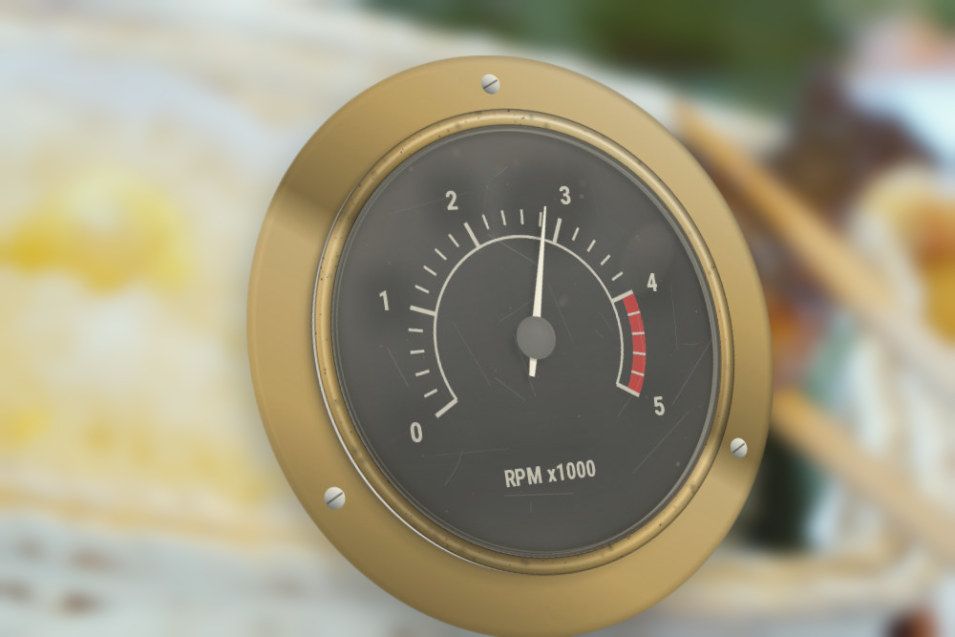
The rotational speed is 2800 rpm
